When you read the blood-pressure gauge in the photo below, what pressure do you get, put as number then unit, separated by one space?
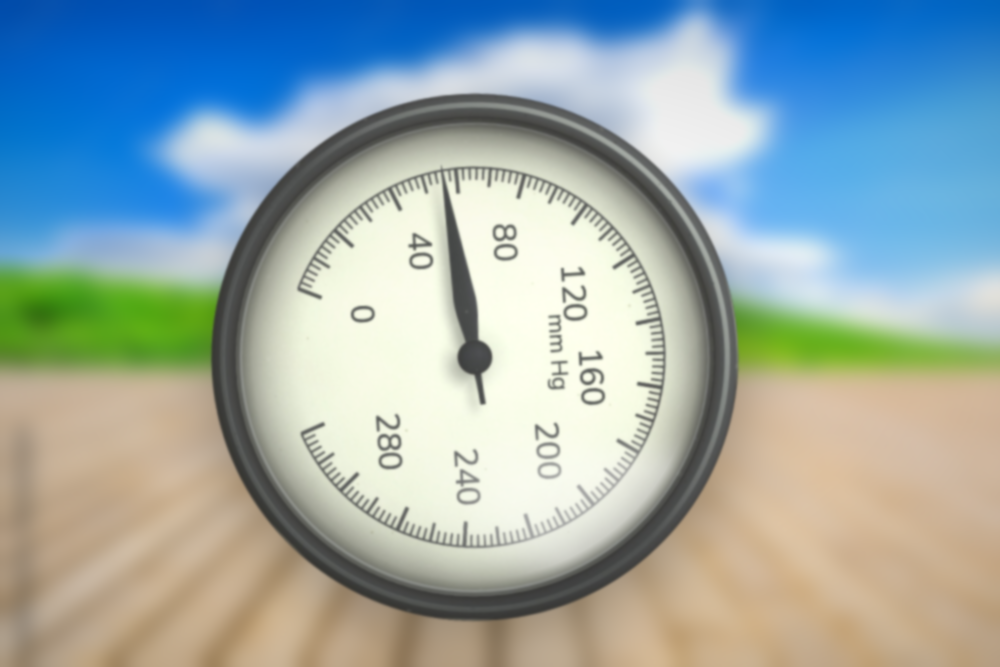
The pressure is 56 mmHg
